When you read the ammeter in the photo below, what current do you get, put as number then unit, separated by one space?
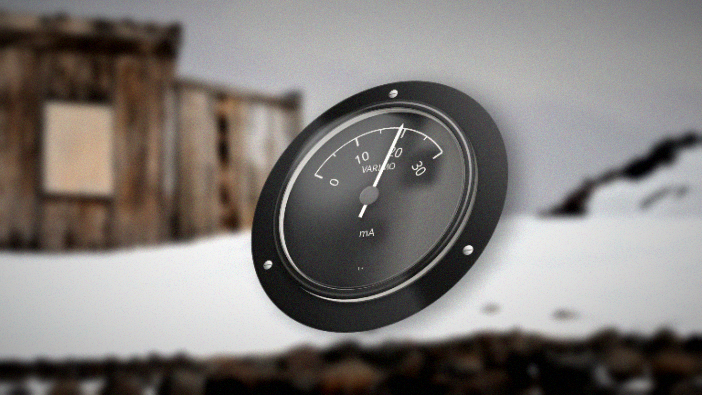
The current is 20 mA
